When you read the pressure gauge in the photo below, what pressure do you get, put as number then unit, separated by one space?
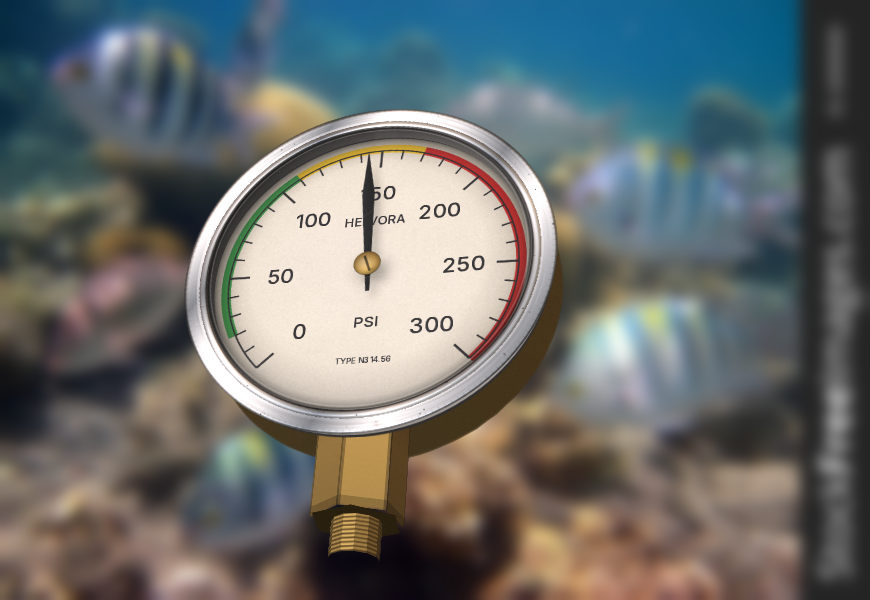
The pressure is 145 psi
